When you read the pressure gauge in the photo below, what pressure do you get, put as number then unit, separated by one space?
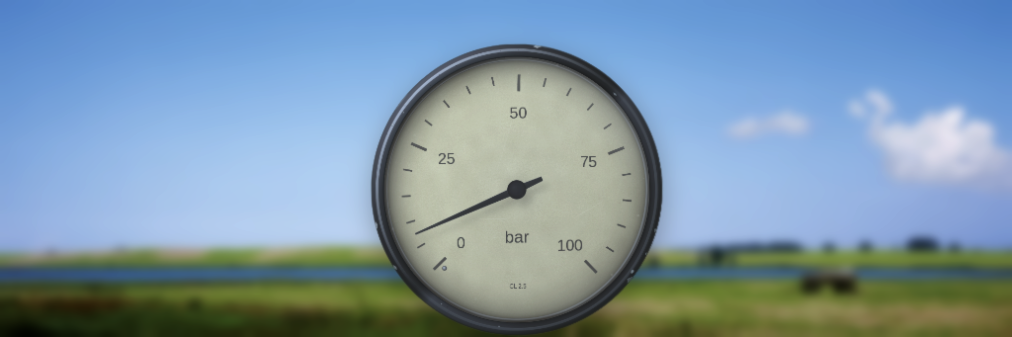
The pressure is 7.5 bar
